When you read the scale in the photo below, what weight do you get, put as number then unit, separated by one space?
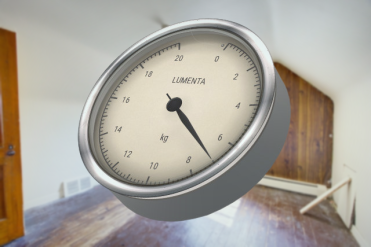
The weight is 7 kg
